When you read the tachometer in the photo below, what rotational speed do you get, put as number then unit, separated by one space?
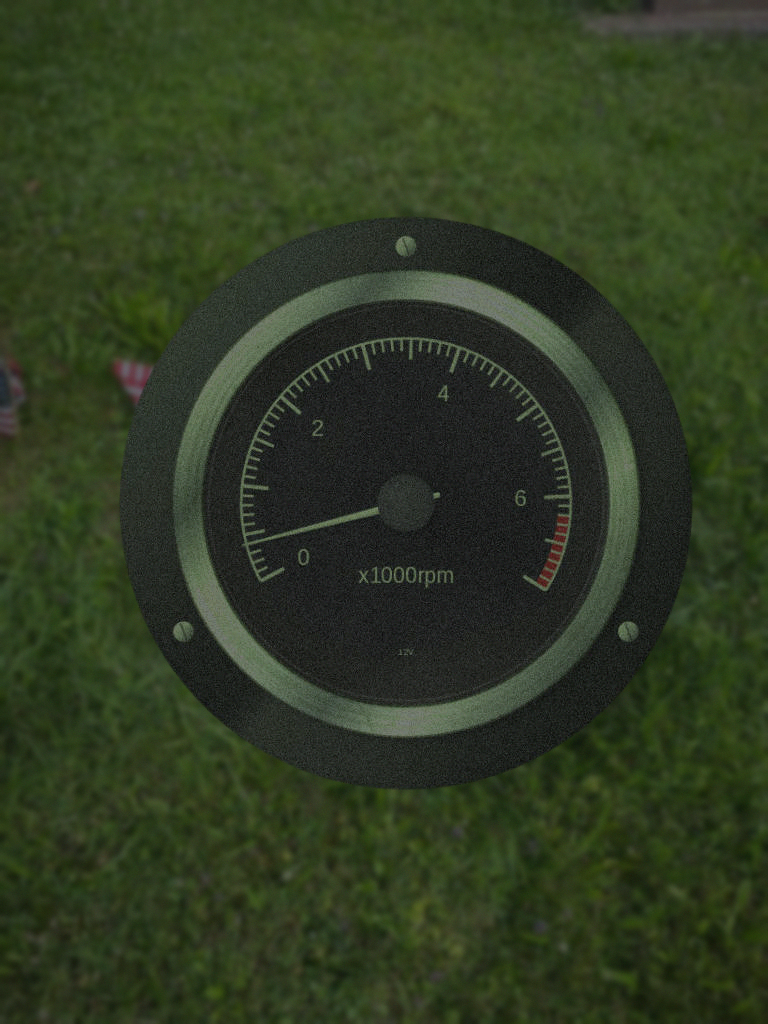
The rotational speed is 400 rpm
